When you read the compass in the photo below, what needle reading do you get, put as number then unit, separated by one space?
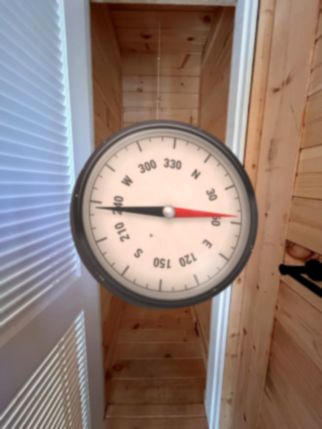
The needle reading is 55 °
